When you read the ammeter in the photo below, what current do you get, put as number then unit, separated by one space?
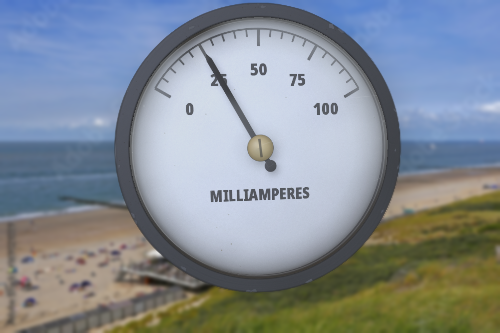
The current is 25 mA
